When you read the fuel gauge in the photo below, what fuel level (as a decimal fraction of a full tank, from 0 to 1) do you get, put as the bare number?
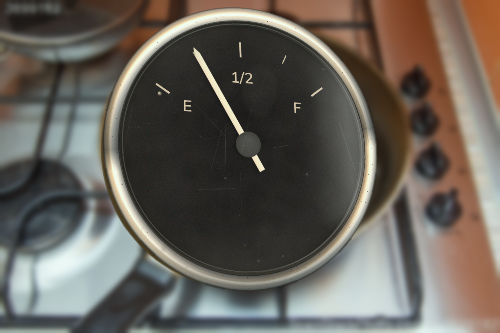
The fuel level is 0.25
